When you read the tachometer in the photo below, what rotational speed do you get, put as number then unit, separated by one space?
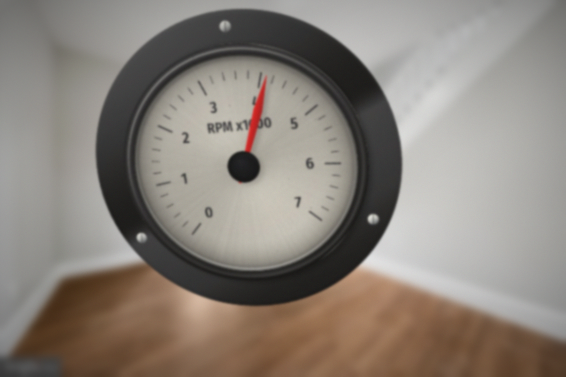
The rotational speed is 4100 rpm
